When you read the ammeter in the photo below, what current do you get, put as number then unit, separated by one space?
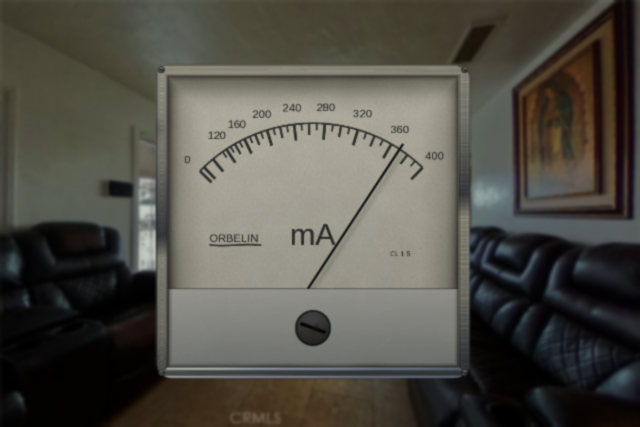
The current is 370 mA
